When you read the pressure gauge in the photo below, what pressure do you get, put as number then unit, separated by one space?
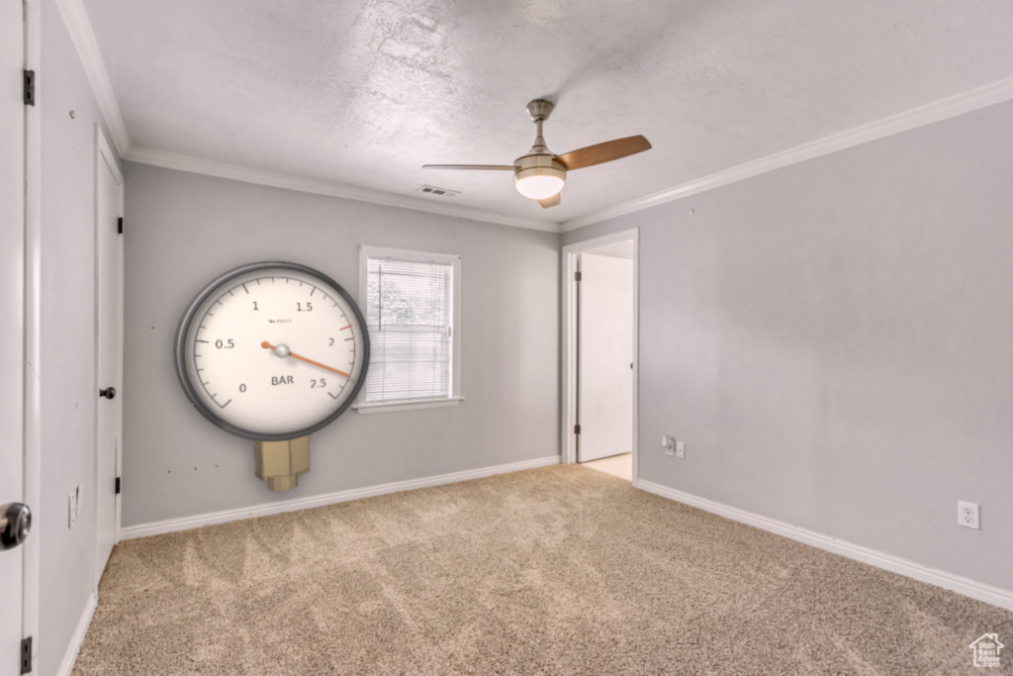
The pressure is 2.3 bar
